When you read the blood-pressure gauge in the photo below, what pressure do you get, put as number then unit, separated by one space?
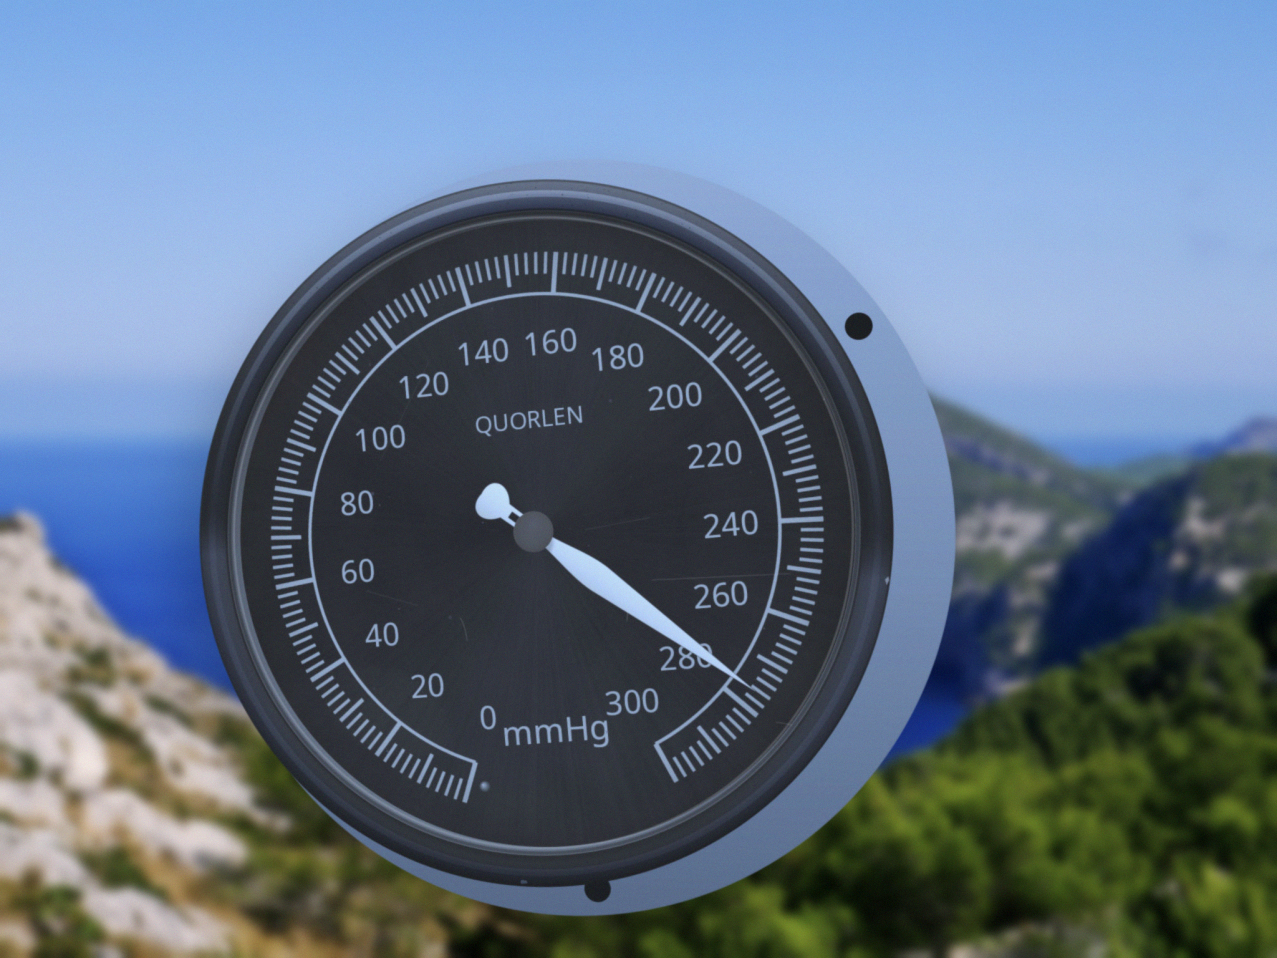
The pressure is 276 mmHg
